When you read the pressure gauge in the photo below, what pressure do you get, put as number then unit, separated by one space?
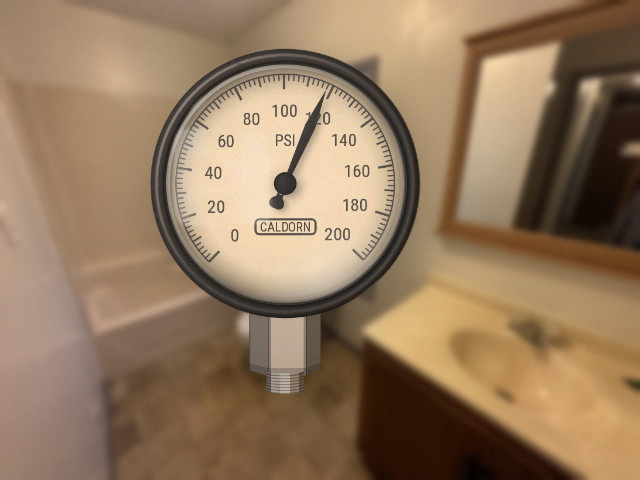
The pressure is 118 psi
